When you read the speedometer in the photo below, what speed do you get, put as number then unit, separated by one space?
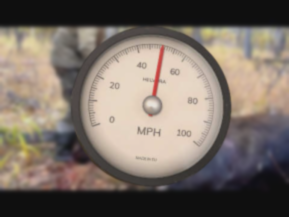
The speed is 50 mph
